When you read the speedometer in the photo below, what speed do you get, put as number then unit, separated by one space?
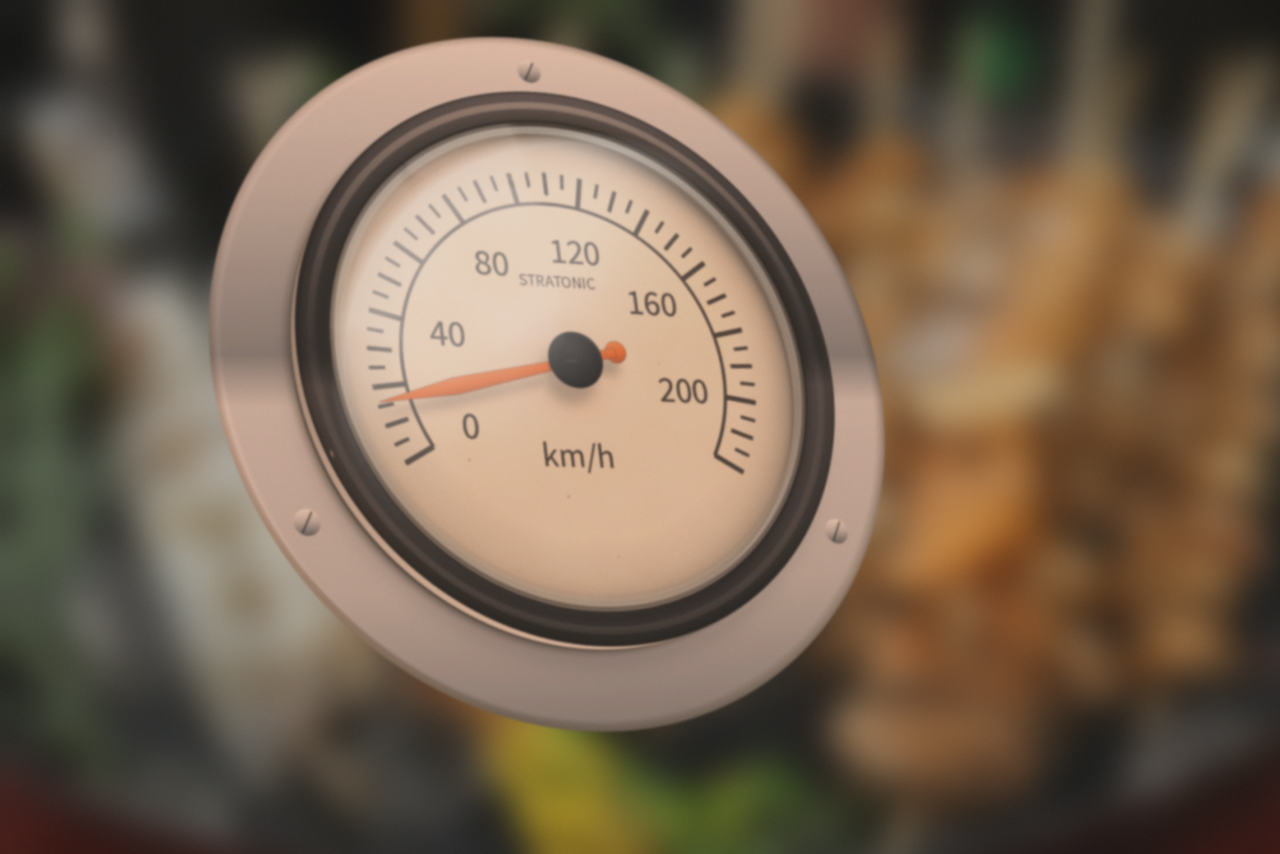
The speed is 15 km/h
